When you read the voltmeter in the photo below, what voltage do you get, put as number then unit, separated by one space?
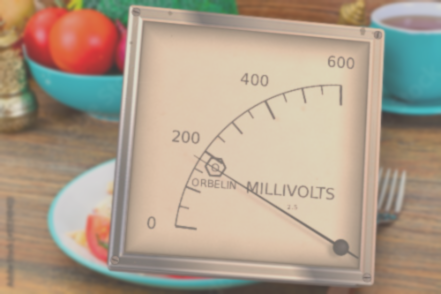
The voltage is 175 mV
